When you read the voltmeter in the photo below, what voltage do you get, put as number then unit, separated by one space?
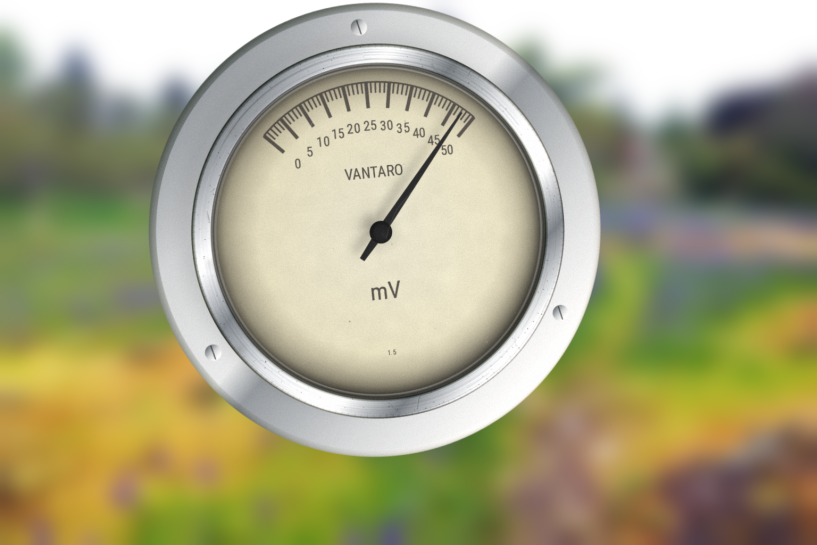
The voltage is 47 mV
